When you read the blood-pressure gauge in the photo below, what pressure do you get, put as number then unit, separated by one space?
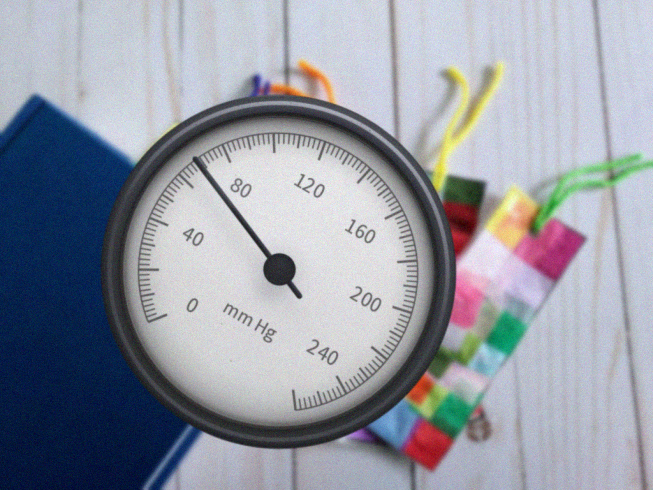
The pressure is 68 mmHg
